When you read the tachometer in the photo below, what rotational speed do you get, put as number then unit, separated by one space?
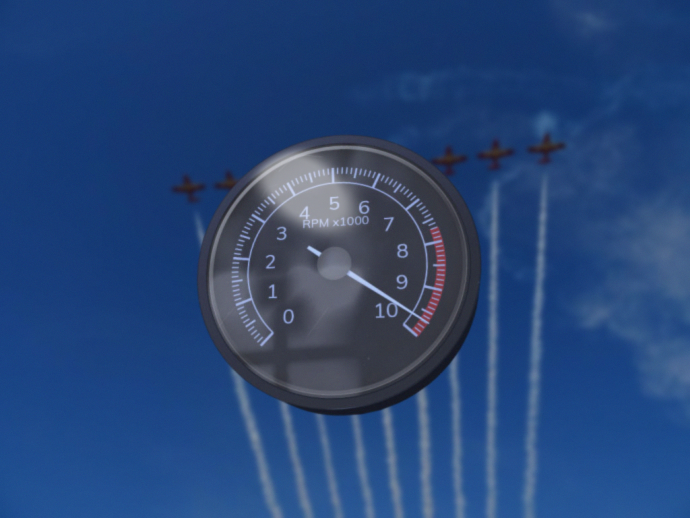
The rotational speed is 9700 rpm
